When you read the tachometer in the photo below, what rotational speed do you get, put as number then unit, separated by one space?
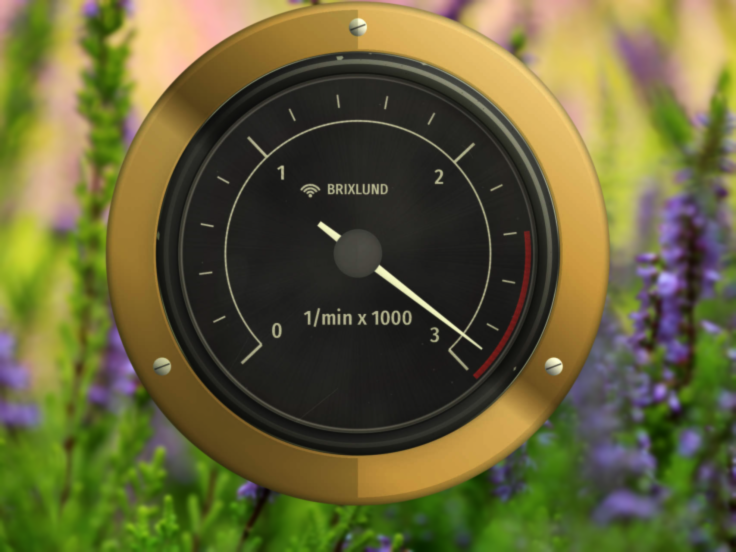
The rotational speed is 2900 rpm
